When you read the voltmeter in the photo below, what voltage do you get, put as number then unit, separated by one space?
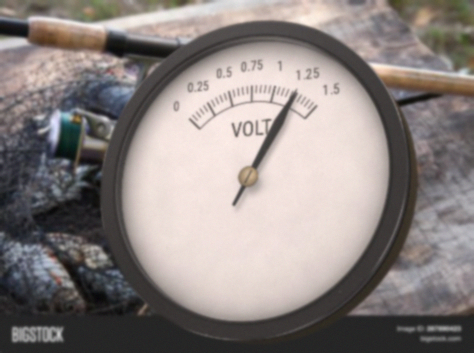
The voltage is 1.25 V
